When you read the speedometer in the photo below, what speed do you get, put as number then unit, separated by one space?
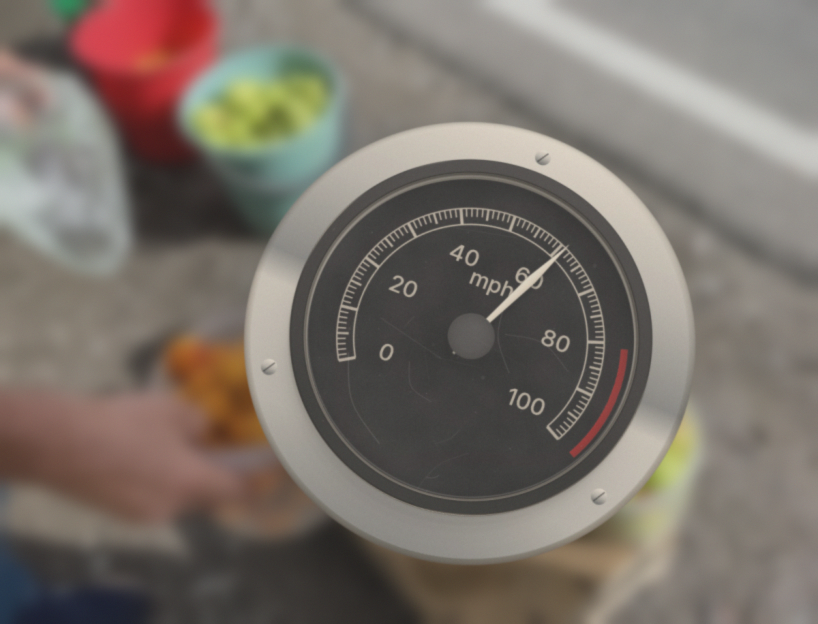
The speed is 61 mph
